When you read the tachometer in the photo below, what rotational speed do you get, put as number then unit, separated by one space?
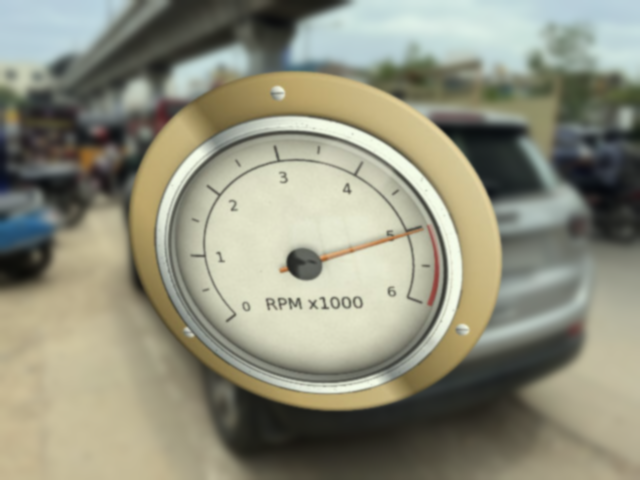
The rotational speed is 5000 rpm
